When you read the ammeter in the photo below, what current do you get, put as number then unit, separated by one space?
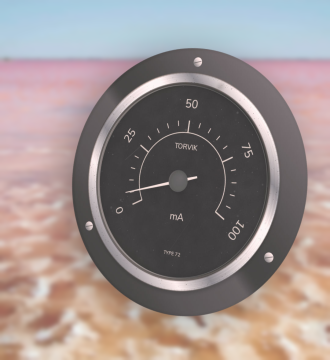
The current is 5 mA
